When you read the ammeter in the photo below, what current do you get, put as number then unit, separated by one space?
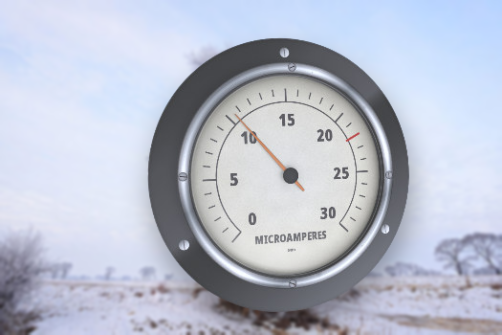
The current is 10.5 µA
